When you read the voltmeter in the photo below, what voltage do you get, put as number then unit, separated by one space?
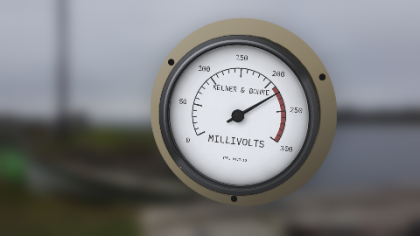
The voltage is 220 mV
